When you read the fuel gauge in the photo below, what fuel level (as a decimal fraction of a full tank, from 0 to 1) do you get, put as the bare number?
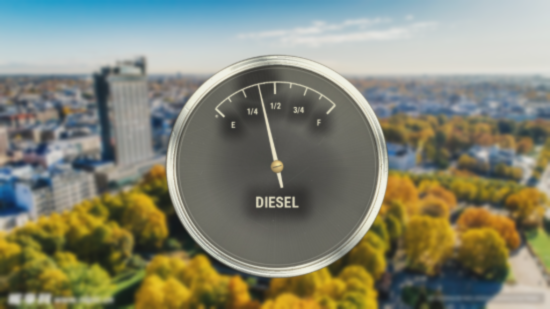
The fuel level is 0.375
